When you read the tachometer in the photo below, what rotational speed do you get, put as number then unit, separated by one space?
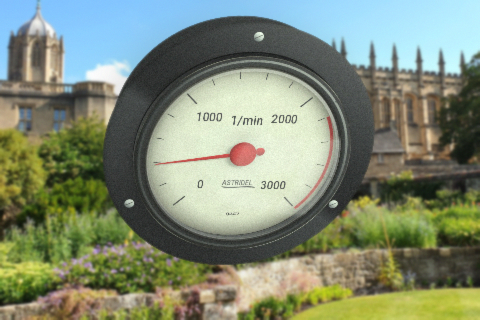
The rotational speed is 400 rpm
